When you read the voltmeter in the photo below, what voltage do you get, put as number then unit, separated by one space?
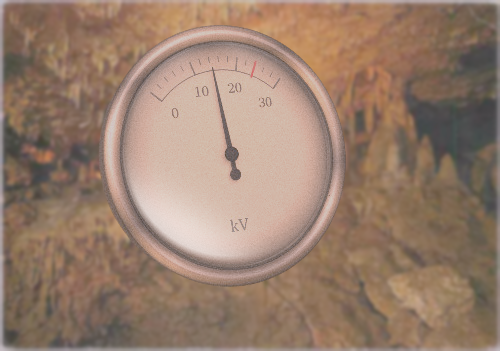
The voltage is 14 kV
